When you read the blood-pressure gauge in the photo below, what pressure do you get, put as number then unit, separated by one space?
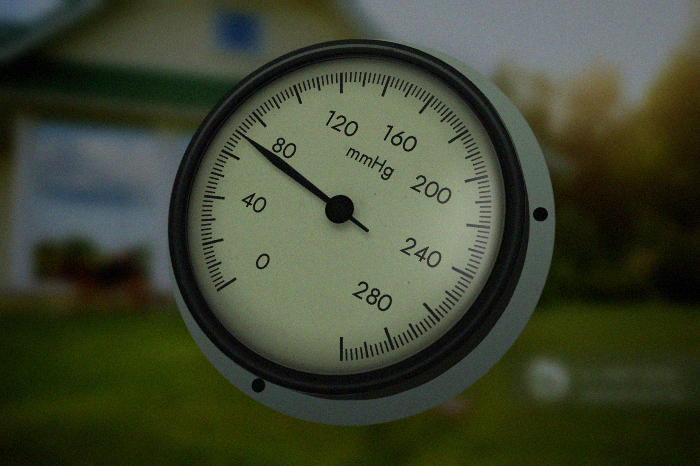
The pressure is 70 mmHg
